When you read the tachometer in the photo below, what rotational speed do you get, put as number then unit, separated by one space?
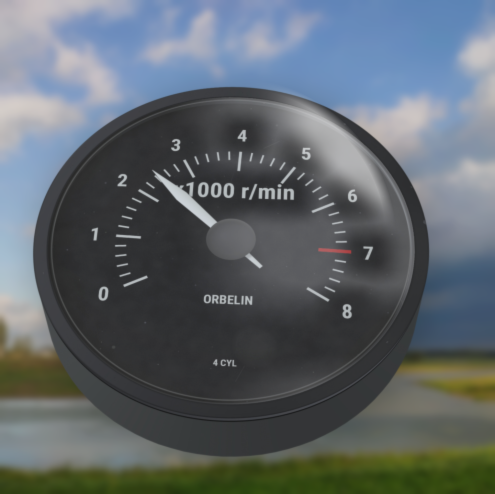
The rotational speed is 2400 rpm
